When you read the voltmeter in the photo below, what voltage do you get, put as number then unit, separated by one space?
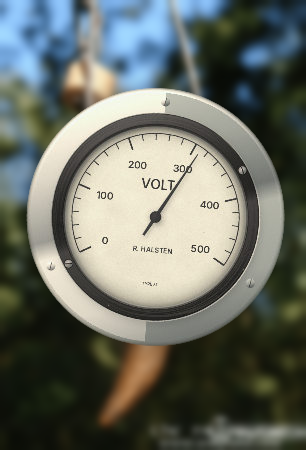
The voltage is 310 V
